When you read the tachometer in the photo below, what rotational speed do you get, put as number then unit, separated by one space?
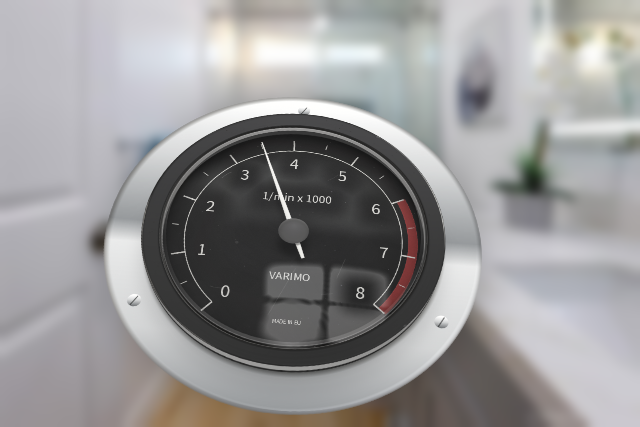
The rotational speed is 3500 rpm
